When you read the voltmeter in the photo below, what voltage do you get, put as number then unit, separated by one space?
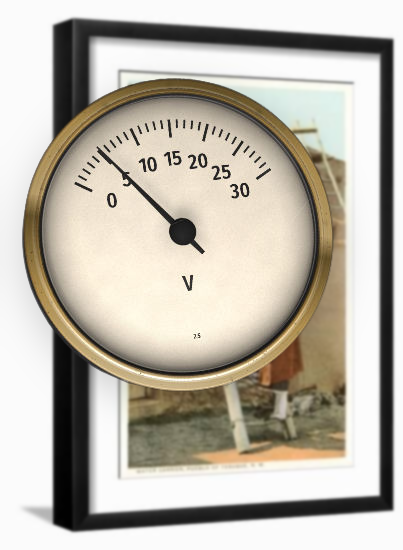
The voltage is 5 V
